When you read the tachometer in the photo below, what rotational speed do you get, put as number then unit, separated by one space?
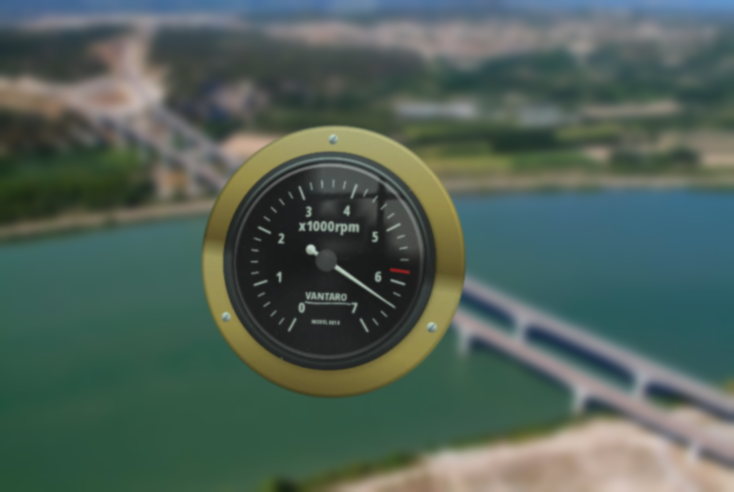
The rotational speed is 6400 rpm
